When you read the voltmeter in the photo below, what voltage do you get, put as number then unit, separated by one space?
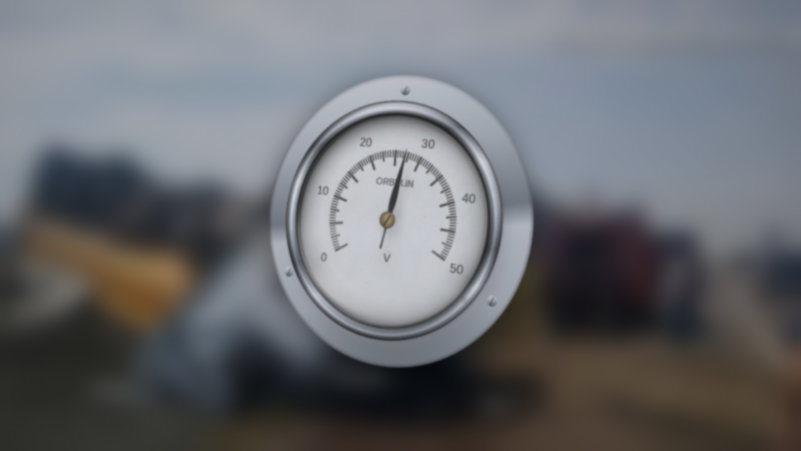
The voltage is 27.5 V
